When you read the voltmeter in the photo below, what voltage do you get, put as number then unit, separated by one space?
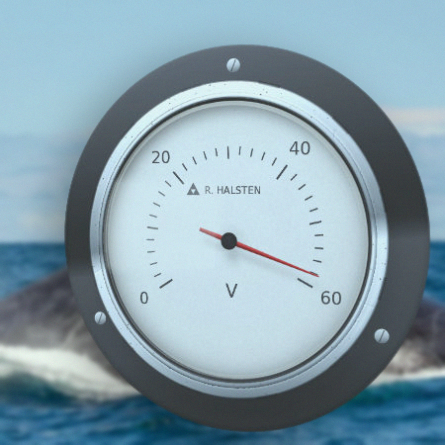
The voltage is 58 V
